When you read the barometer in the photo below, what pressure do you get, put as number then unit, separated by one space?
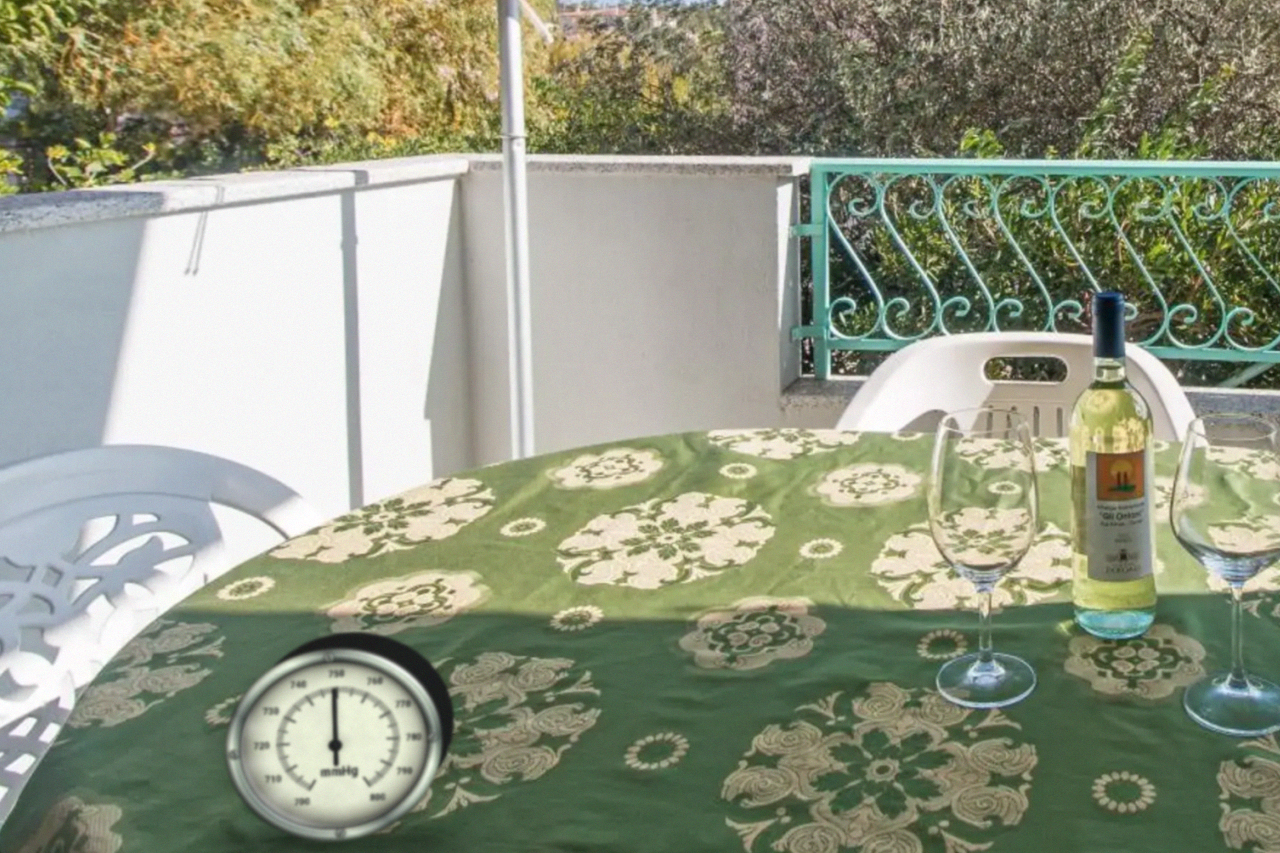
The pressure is 750 mmHg
